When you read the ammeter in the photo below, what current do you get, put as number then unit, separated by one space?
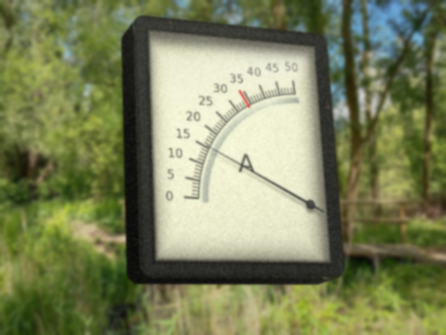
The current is 15 A
